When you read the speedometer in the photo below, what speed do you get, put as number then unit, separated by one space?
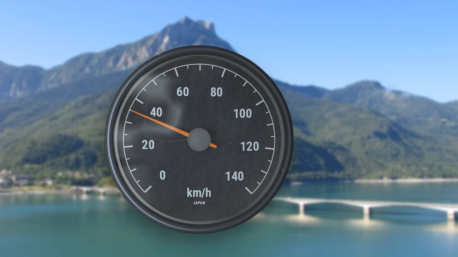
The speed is 35 km/h
